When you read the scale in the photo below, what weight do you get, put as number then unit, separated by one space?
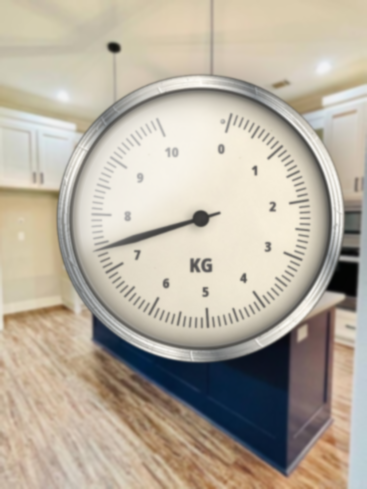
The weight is 7.4 kg
